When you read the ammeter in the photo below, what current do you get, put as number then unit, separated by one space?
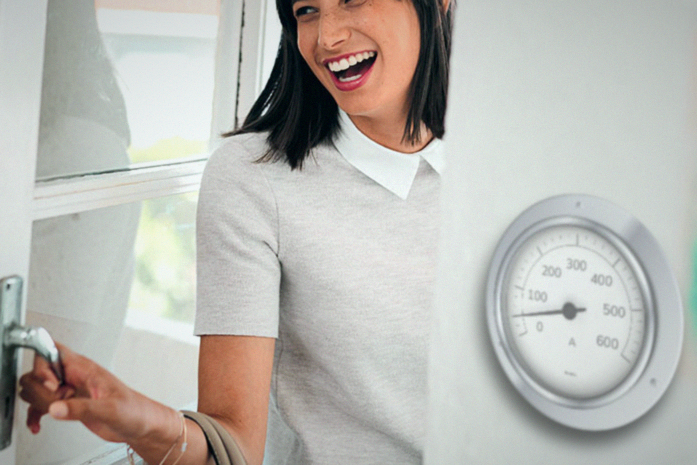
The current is 40 A
